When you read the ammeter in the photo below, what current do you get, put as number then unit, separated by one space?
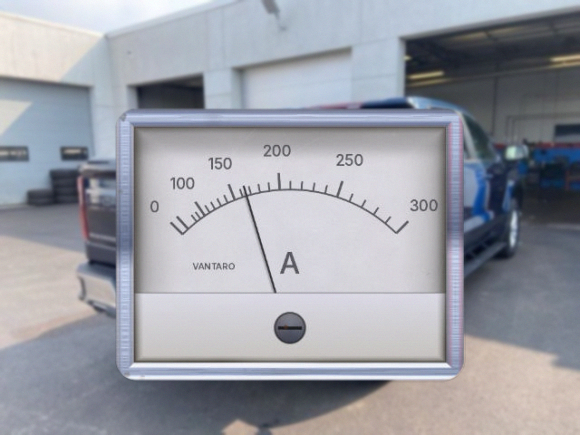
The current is 165 A
